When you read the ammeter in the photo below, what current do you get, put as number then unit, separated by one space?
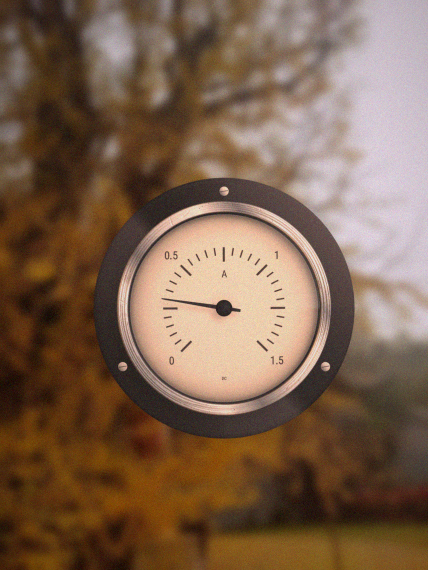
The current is 0.3 A
